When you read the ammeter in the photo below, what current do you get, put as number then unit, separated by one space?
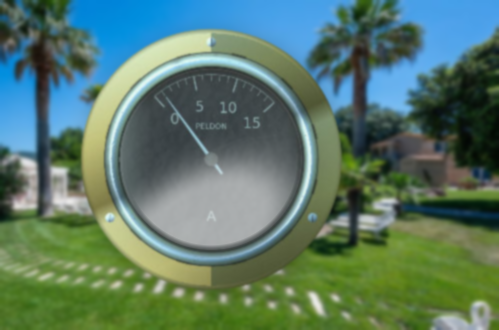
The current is 1 A
